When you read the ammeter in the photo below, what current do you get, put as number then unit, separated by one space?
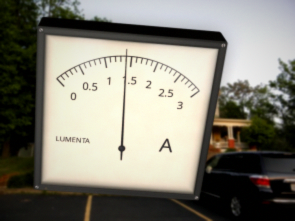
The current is 1.4 A
